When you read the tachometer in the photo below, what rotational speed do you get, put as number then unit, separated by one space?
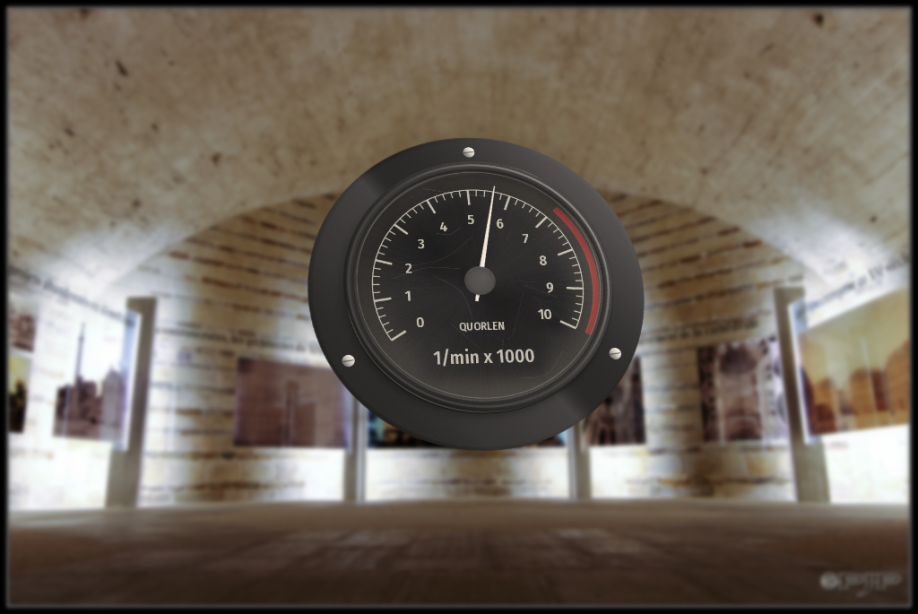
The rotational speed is 5600 rpm
